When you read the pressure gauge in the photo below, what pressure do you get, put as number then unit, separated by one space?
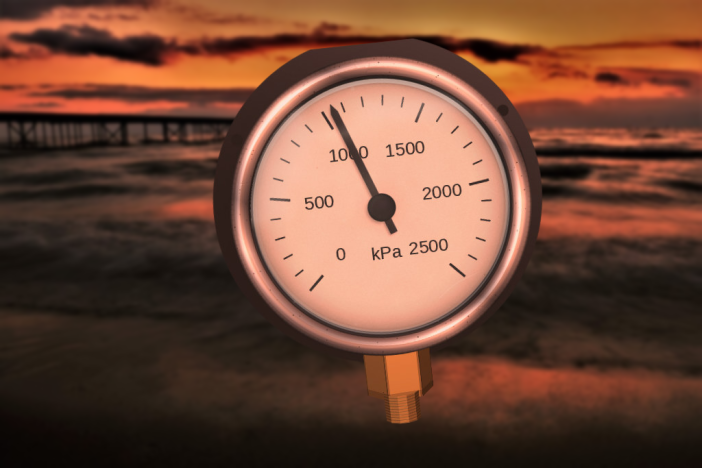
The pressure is 1050 kPa
